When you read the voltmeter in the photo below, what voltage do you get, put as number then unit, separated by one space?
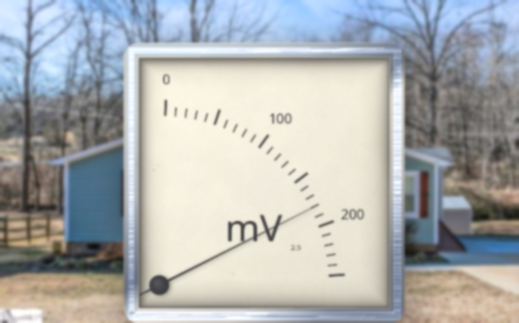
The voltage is 180 mV
